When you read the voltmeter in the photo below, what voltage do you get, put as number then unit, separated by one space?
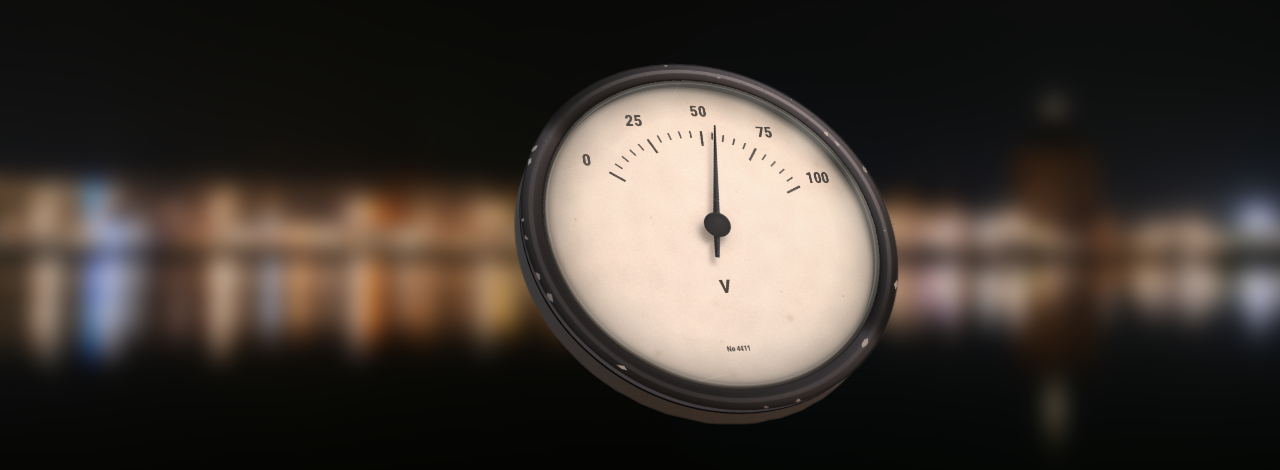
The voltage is 55 V
